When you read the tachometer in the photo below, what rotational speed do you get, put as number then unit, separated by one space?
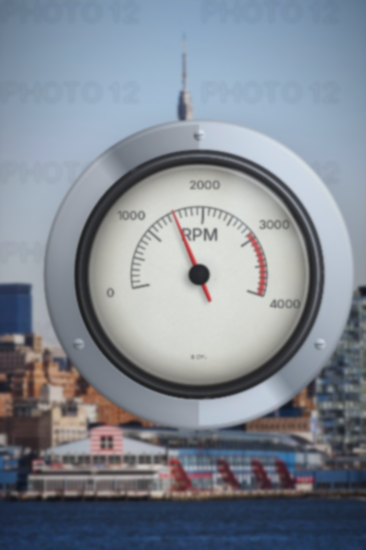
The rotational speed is 1500 rpm
